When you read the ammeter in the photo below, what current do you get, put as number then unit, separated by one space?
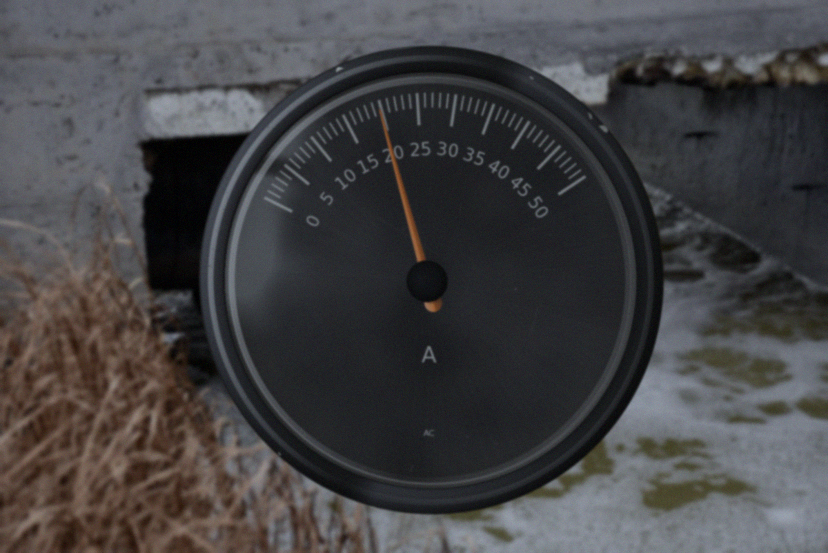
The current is 20 A
